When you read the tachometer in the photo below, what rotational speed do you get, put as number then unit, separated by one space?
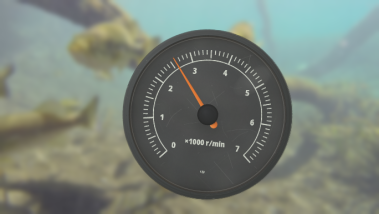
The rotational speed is 2600 rpm
